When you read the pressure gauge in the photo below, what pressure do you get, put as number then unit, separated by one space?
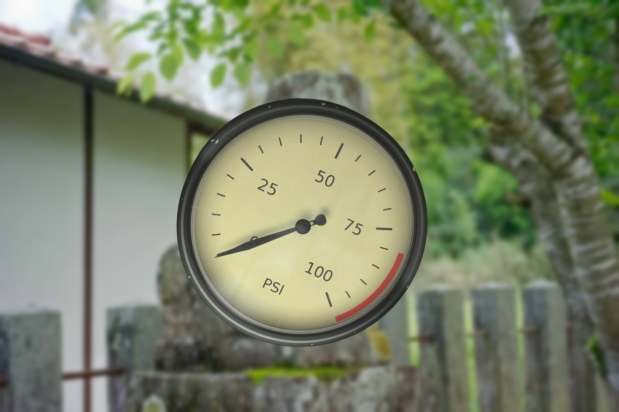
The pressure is 0 psi
